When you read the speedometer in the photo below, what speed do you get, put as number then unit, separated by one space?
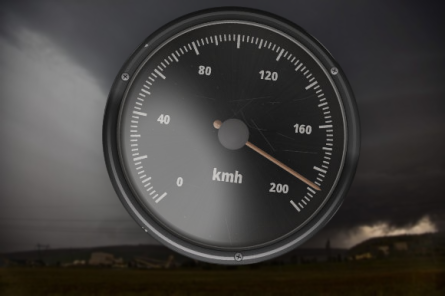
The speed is 188 km/h
